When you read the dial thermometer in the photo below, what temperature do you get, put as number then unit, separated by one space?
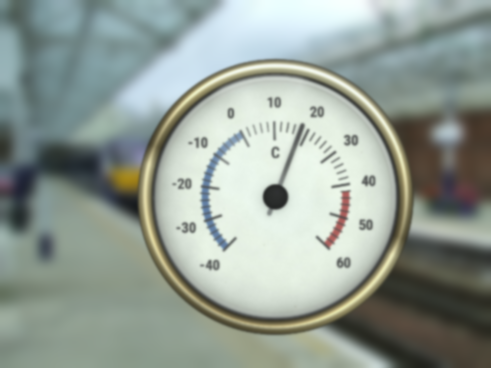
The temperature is 18 °C
